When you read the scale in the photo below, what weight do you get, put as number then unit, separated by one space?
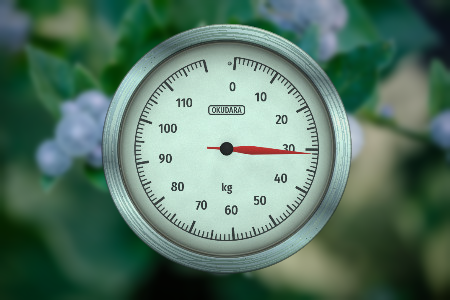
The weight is 31 kg
